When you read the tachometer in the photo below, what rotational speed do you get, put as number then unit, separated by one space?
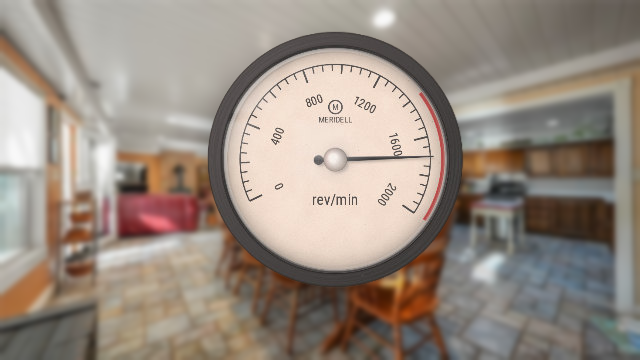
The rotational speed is 1700 rpm
